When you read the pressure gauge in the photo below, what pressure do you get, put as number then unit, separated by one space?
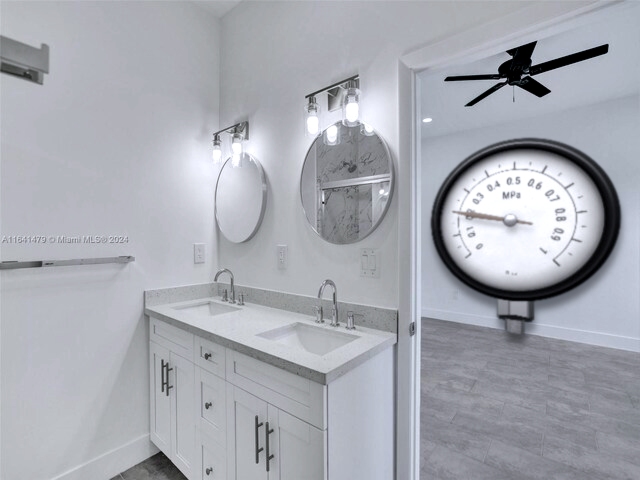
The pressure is 0.2 MPa
